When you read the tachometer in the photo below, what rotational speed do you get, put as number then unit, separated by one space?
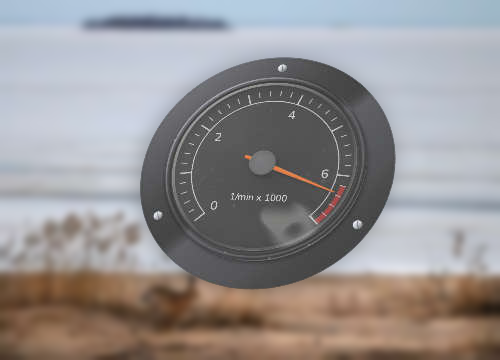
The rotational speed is 6400 rpm
